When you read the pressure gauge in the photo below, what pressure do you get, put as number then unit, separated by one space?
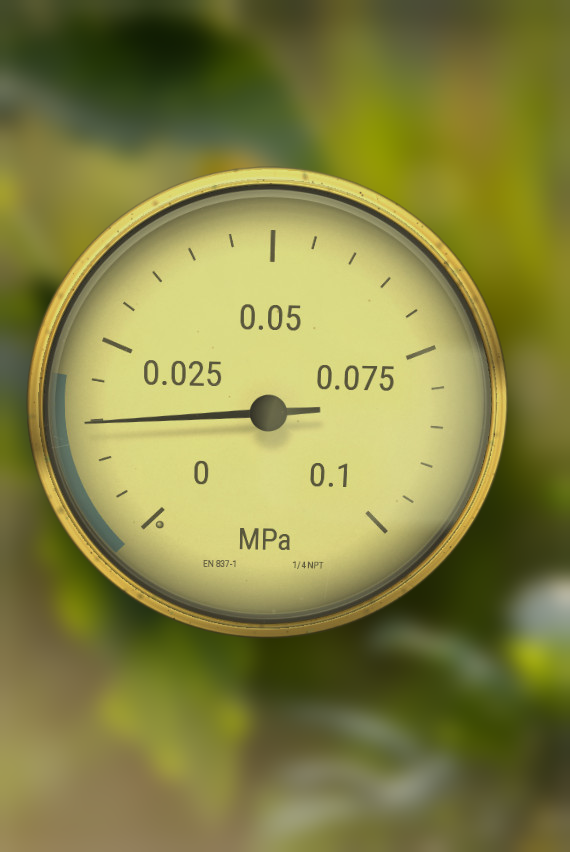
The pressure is 0.015 MPa
